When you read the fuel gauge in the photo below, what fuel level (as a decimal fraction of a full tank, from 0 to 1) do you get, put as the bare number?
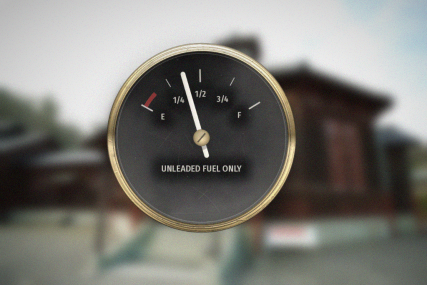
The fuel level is 0.375
